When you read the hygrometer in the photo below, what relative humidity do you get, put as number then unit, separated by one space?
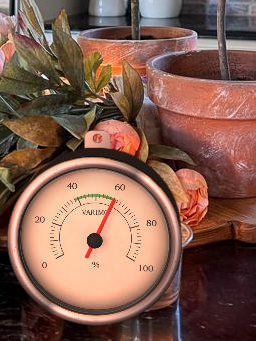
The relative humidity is 60 %
